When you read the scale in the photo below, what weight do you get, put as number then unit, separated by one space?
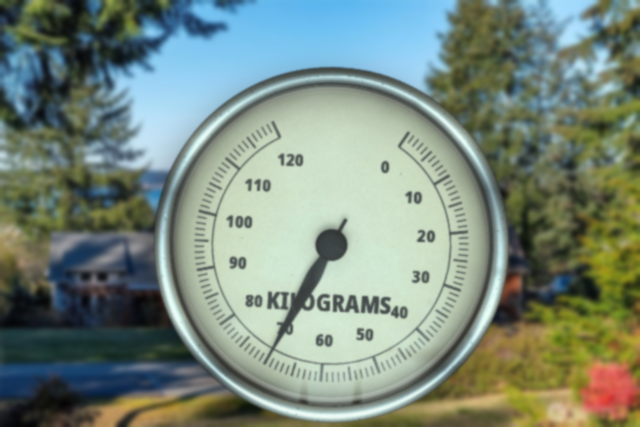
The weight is 70 kg
